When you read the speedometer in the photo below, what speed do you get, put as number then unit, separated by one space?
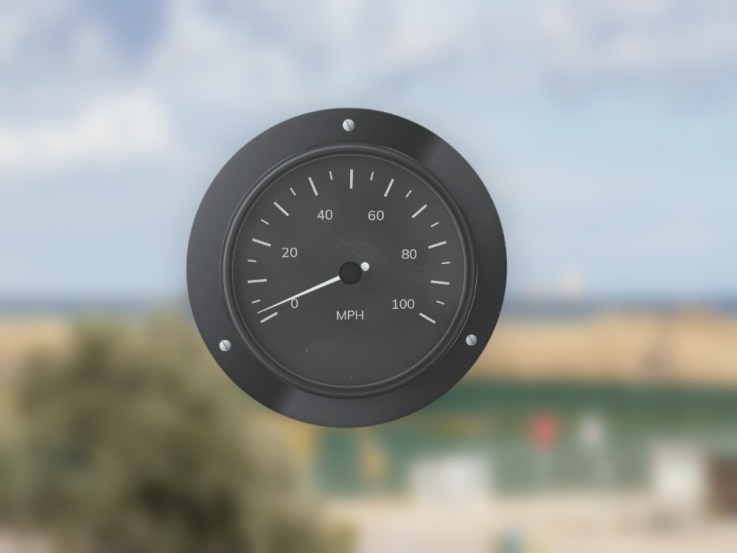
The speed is 2.5 mph
